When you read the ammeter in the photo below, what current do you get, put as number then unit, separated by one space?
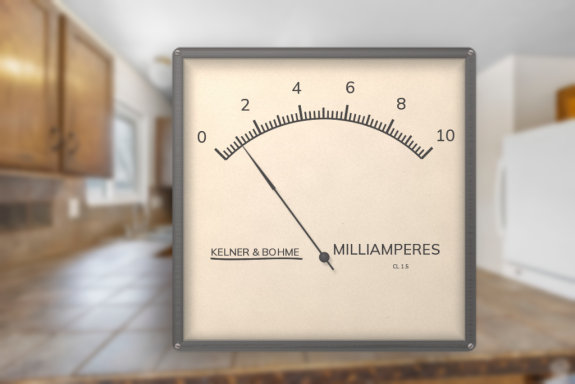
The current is 1 mA
